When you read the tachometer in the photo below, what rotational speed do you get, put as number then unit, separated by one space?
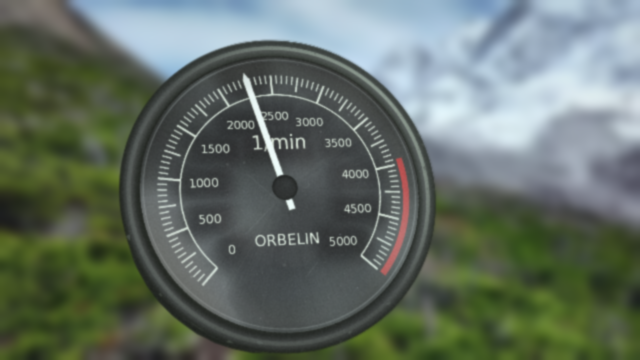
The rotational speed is 2250 rpm
